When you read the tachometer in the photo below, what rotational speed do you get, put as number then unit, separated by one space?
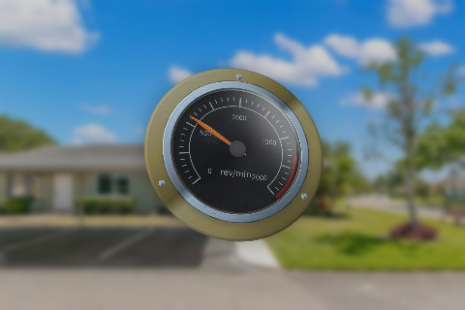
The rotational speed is 550 rpm
